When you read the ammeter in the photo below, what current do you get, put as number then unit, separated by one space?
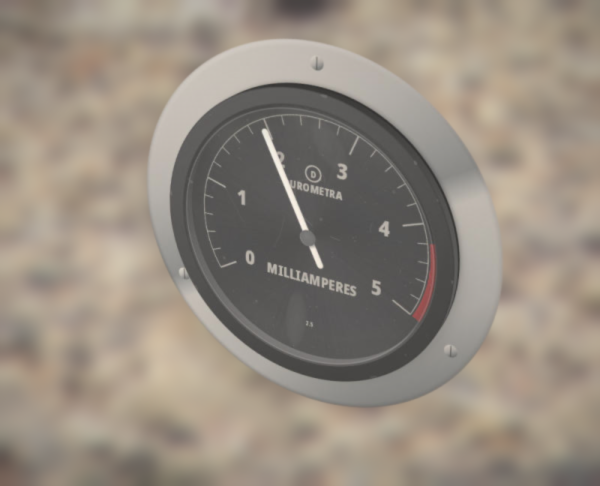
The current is 2 mA
